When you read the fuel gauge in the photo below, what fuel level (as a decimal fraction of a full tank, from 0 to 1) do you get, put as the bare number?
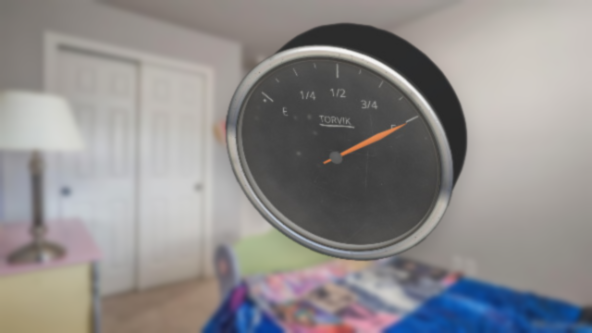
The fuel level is 1
